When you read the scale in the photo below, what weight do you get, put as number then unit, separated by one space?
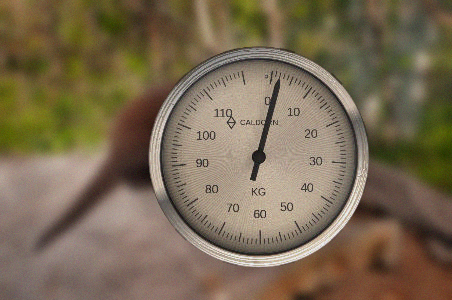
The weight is 2 kg
